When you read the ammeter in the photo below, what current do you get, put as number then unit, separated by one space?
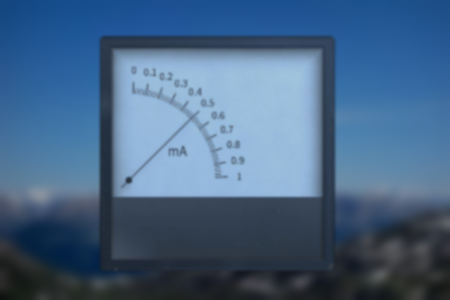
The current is 0.5 mA
